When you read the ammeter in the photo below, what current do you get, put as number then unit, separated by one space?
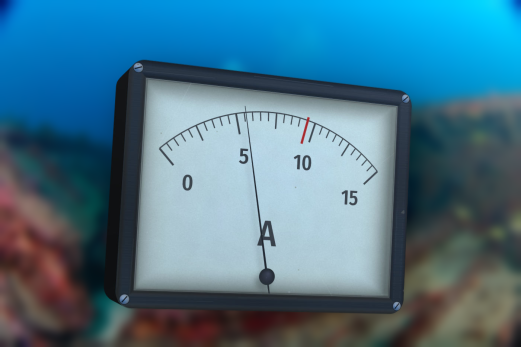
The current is 5.5 A
